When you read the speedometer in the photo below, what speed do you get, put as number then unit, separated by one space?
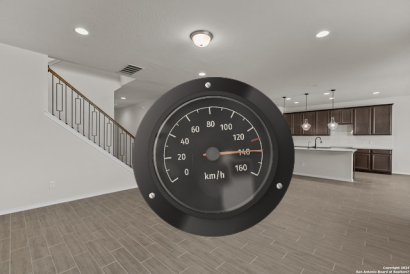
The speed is 140 km/h
